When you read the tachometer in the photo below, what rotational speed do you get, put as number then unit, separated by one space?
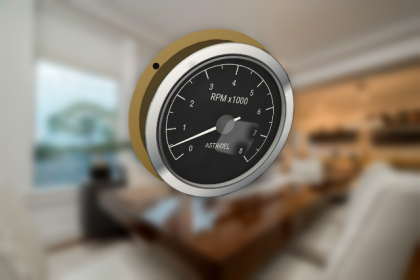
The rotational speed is 500 rpm
